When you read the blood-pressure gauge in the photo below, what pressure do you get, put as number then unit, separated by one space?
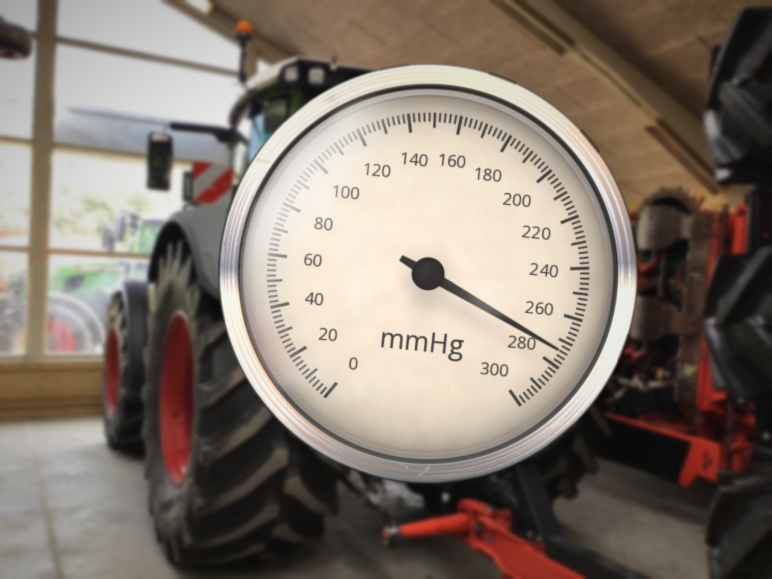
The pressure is 274 mmHg
